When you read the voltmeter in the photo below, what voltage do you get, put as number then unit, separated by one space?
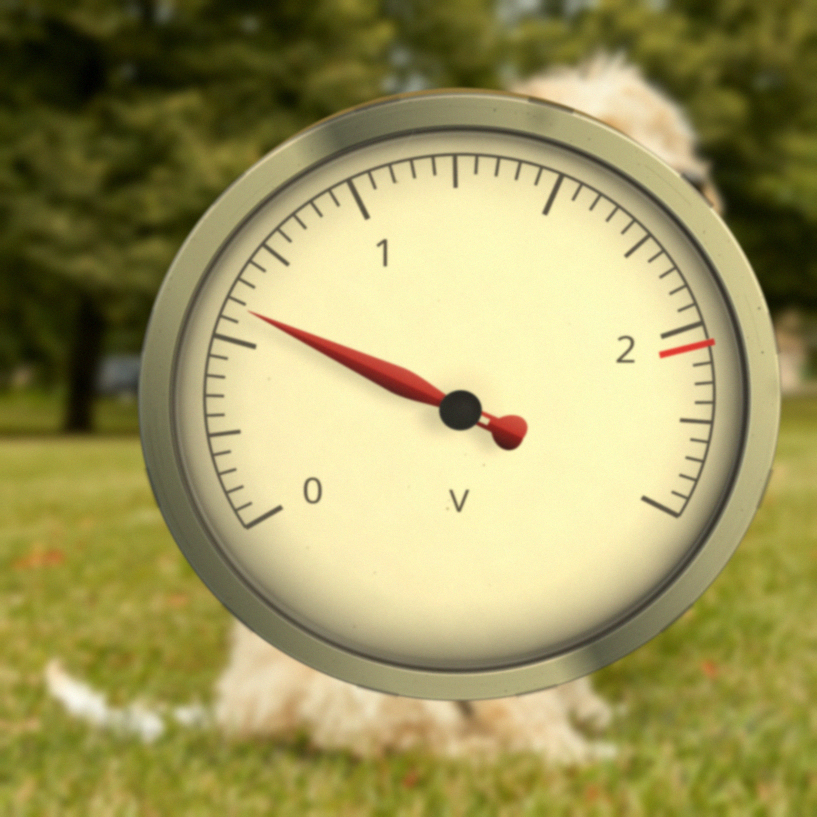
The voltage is 0.6 V
